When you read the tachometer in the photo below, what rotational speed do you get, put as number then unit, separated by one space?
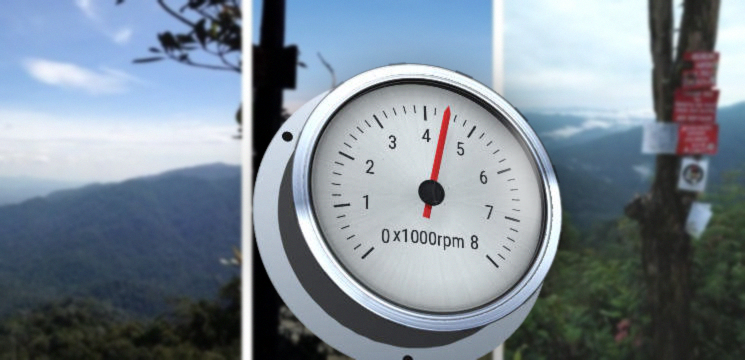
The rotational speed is 4400 rpm
